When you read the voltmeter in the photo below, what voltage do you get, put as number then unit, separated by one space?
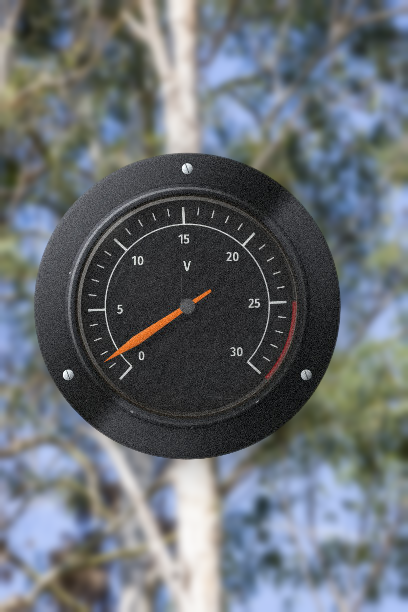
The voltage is 1.5 V
